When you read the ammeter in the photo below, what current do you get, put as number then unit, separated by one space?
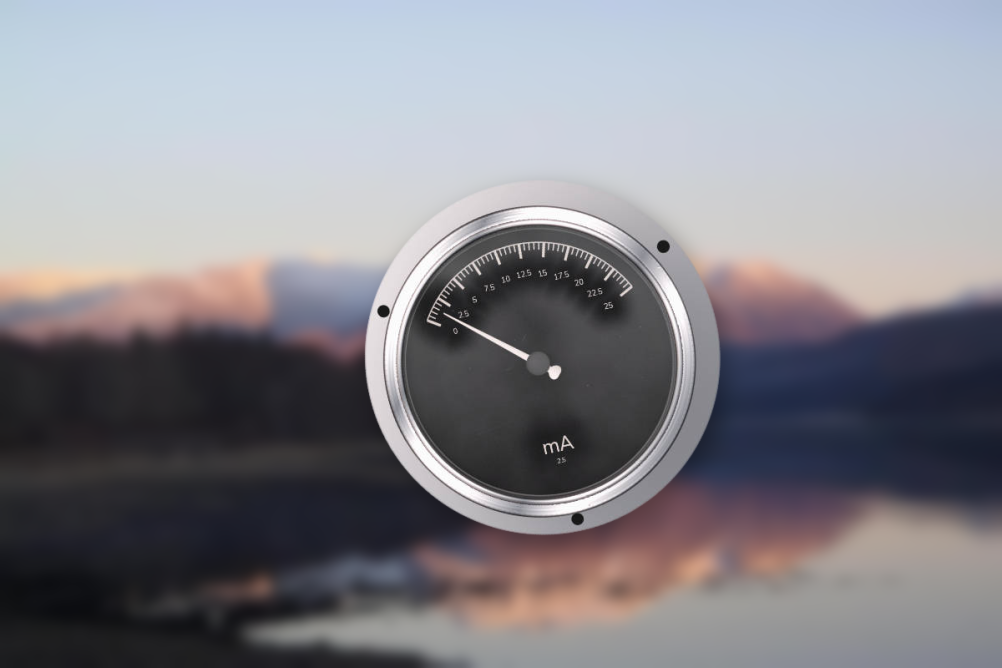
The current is 1.5 mA
